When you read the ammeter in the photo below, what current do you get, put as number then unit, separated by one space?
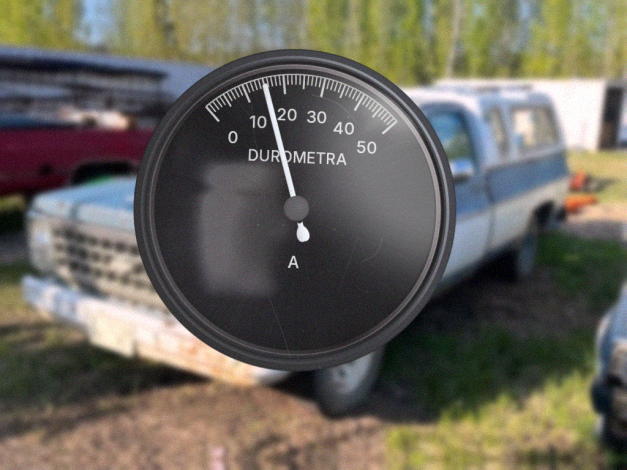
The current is 15 A
